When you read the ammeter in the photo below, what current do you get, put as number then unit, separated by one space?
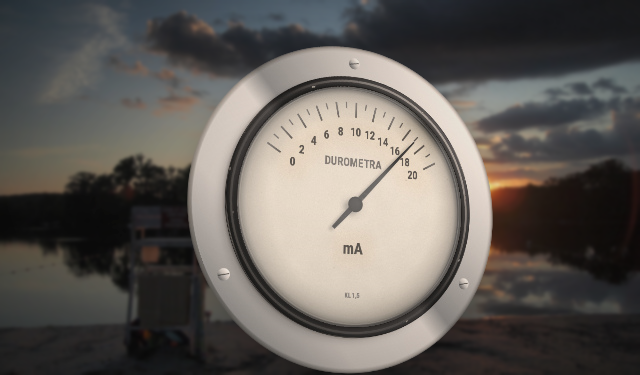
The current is 17 mA
